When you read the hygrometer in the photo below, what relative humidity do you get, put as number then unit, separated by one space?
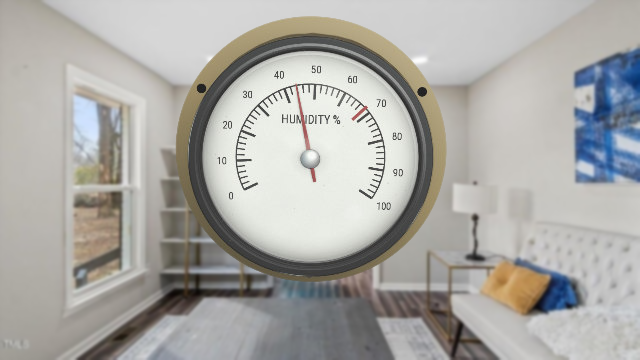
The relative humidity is 44 %
